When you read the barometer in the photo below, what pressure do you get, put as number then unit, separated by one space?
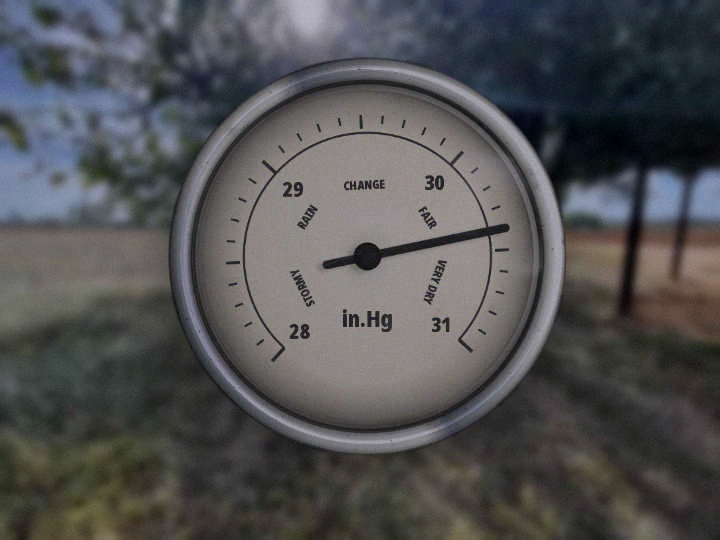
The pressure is 30.4 inHg
